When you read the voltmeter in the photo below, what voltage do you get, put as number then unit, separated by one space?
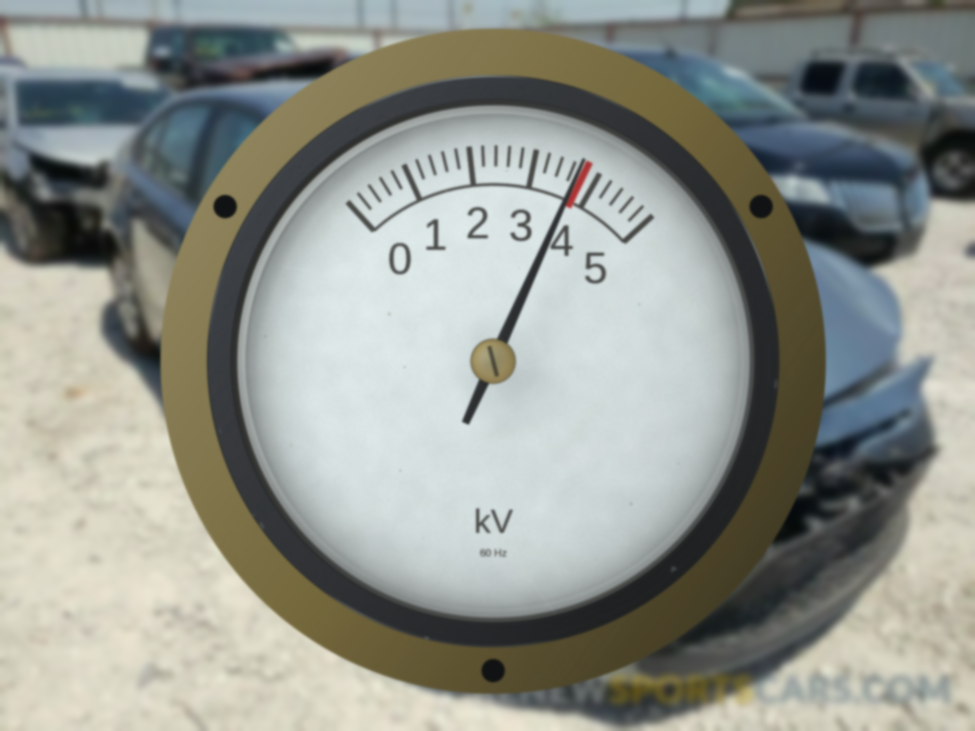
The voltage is 3.7 kV
